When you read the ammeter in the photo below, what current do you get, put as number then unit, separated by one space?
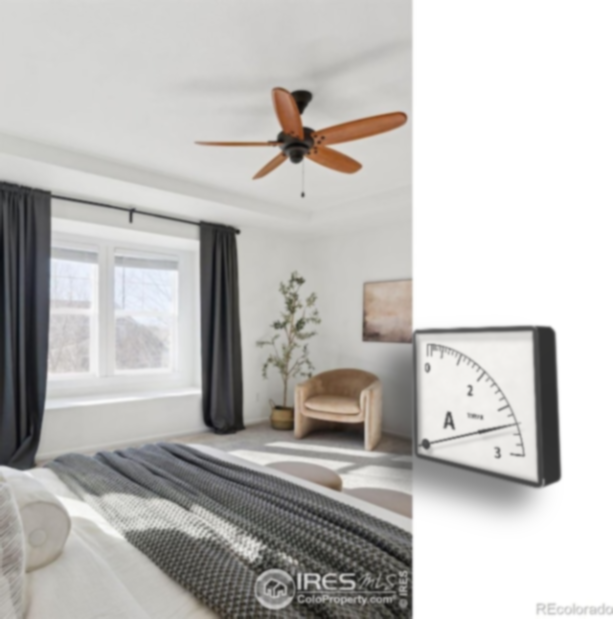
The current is 2.7 A
